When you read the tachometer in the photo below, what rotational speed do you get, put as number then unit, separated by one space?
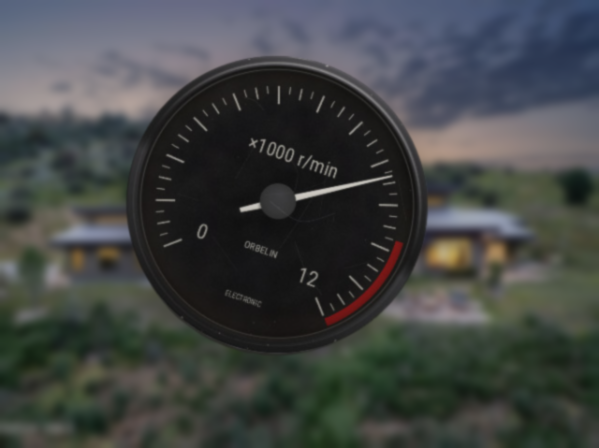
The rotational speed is 8375 rpm
